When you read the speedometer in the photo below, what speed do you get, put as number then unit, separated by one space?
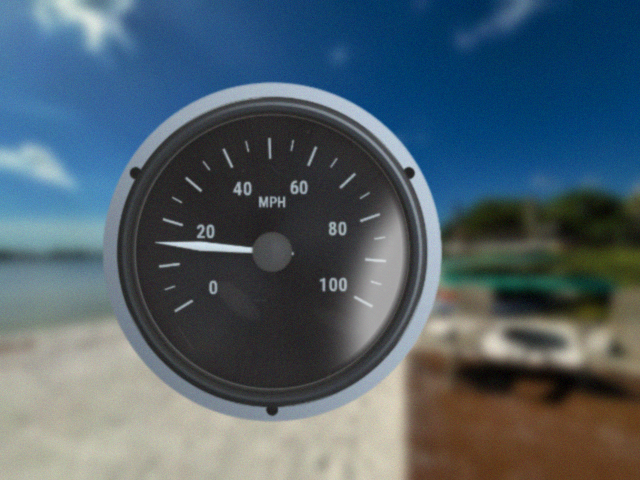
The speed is 15 mph
